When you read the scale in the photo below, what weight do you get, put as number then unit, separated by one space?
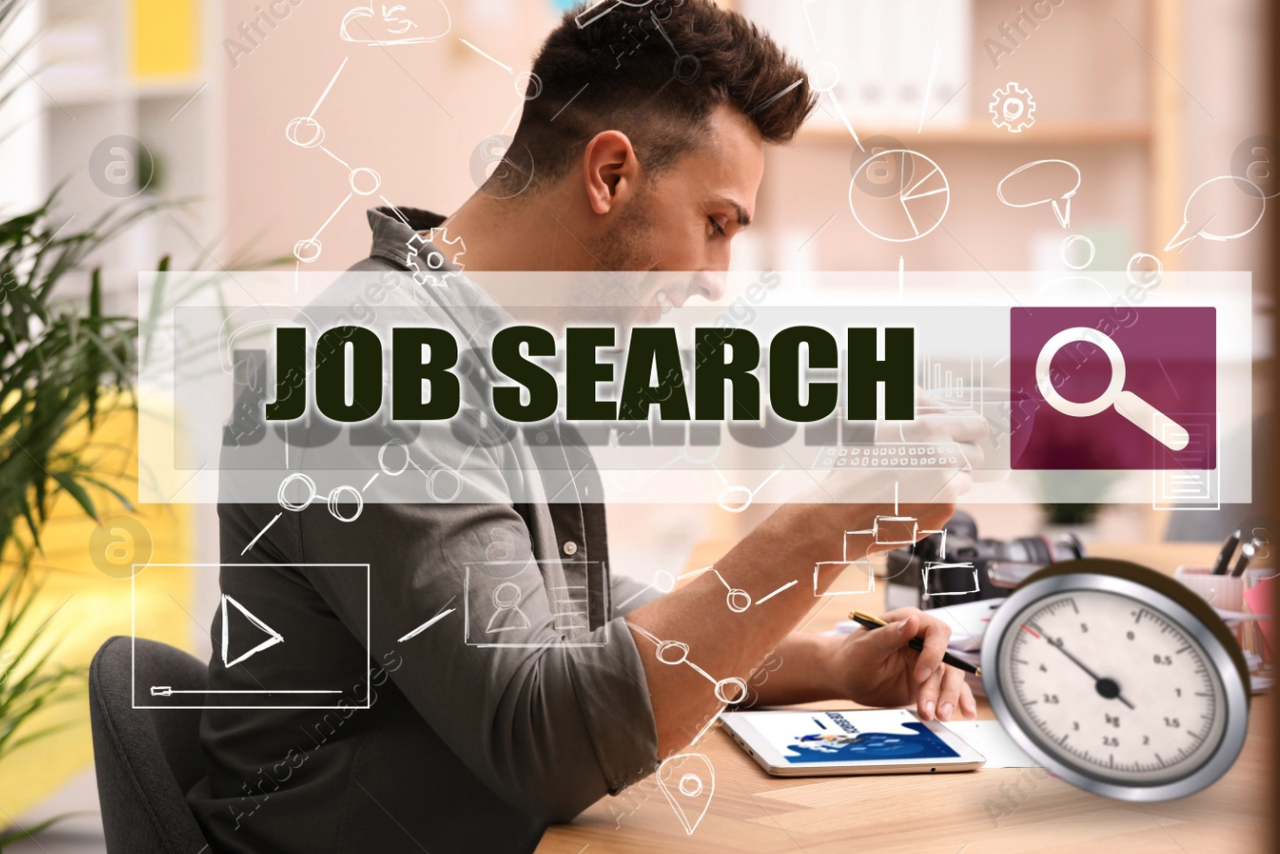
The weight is 4.5 kg
